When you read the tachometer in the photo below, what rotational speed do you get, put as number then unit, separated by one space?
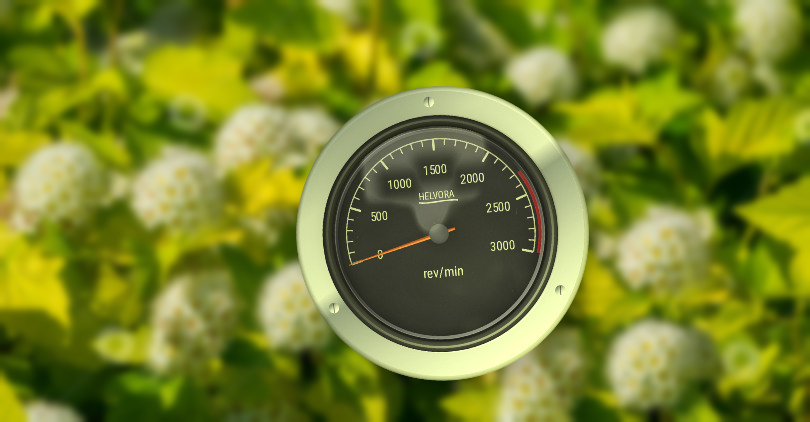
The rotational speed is 0 rpm
